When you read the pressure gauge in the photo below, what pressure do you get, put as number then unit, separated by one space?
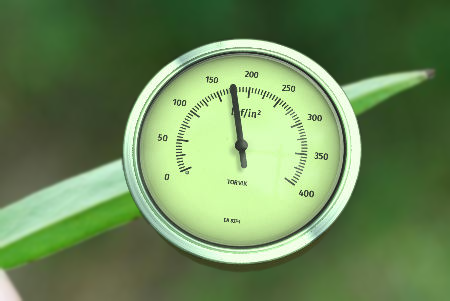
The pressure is 175 psi
